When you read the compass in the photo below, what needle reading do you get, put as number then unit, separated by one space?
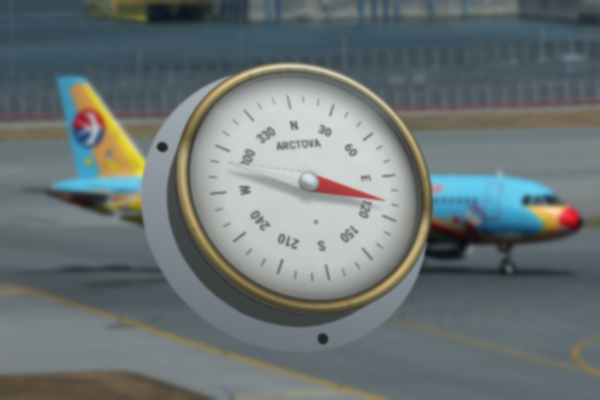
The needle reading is 110 °
